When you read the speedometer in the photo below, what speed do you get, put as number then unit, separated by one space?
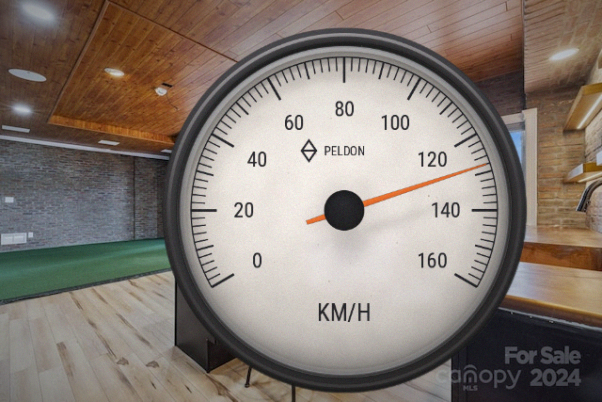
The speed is 128 km/h
